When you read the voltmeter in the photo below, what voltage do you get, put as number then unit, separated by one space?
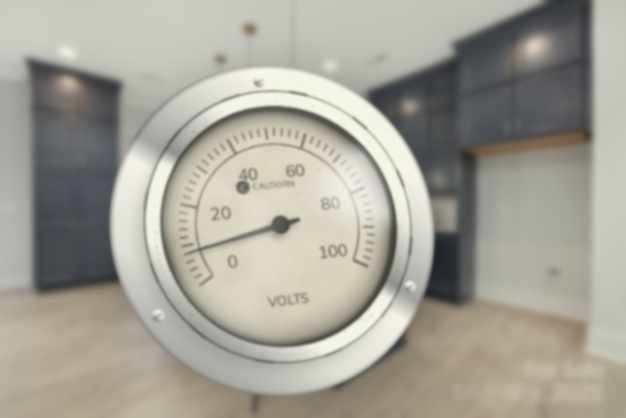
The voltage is 8 V
